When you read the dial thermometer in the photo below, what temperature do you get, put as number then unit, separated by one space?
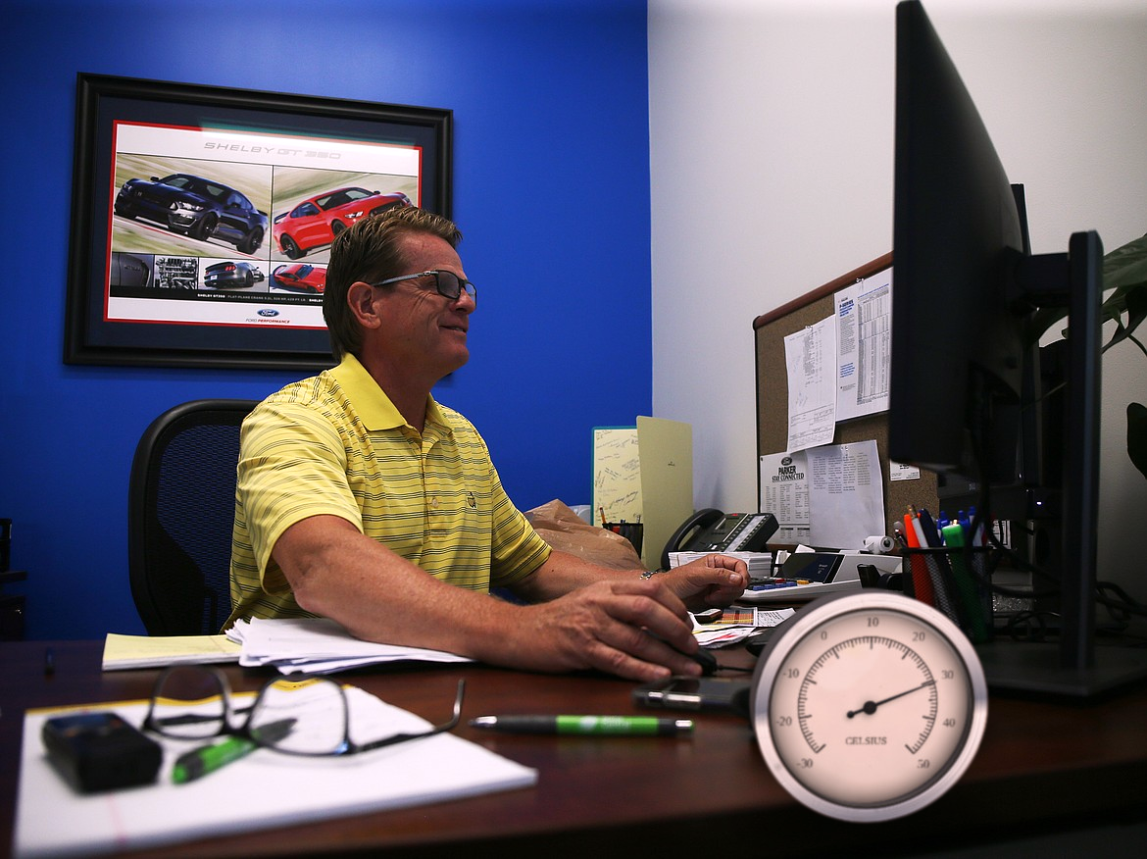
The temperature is 30 °C
